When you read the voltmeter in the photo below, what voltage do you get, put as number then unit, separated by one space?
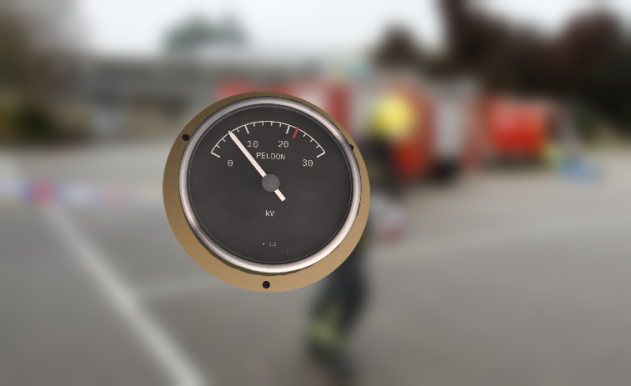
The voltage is 6 kV
